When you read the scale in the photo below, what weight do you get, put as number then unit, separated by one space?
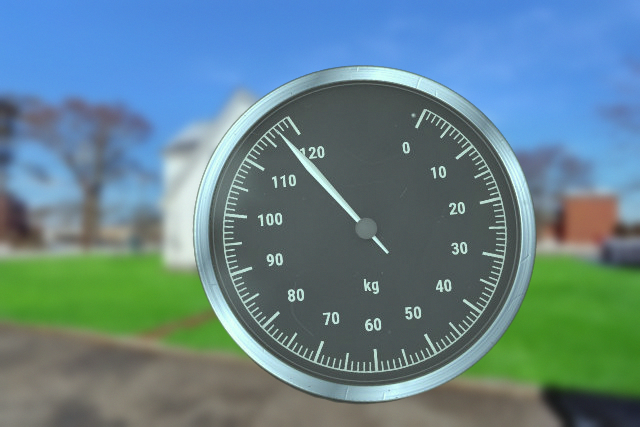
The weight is 117 kg
